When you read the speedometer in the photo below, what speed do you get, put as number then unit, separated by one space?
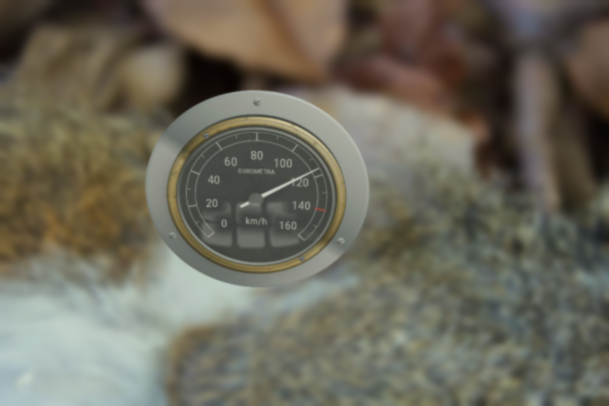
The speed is 115 km/h
